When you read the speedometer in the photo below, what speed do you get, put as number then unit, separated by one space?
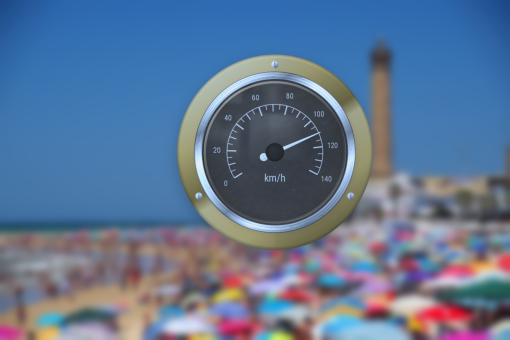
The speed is 110 km/h
